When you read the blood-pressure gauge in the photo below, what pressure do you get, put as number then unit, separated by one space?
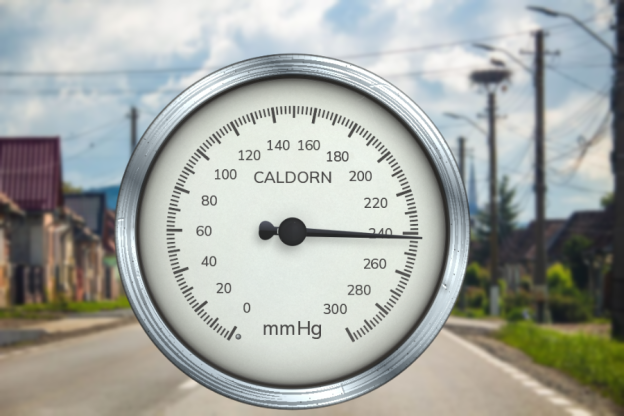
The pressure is 242 mmHg
